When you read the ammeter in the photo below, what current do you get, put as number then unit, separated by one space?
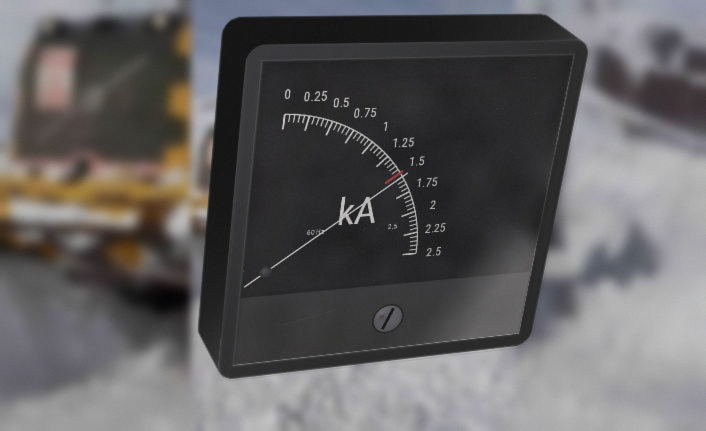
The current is 1.5 kA
